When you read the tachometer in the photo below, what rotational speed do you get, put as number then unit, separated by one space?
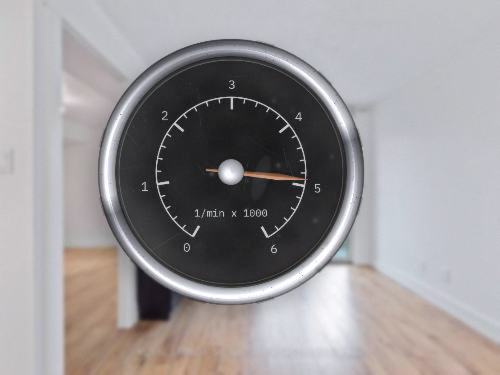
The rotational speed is 4900 rpm
